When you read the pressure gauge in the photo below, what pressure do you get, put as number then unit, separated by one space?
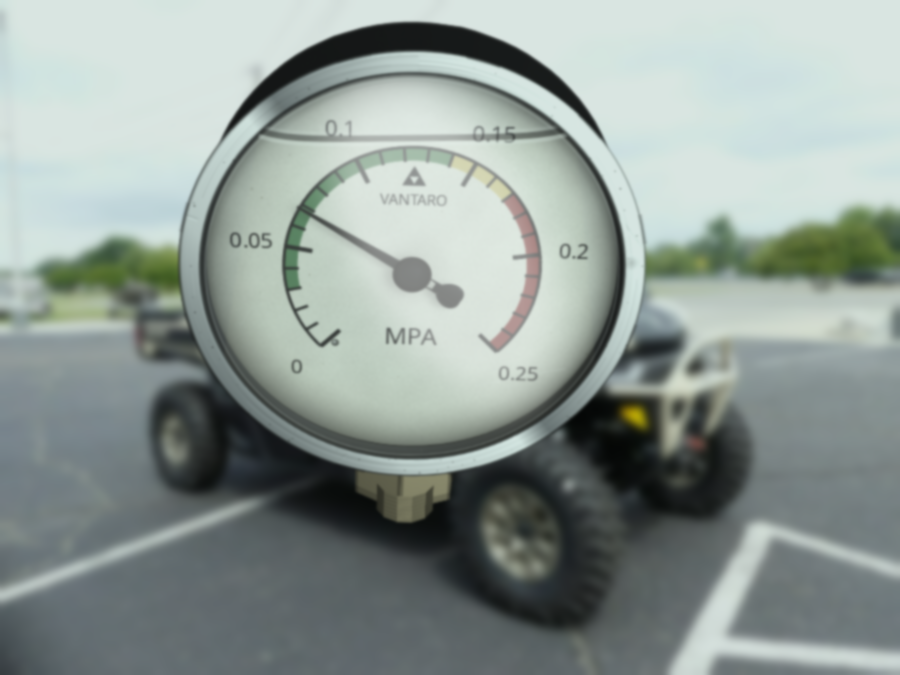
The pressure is 0.07 MPa
